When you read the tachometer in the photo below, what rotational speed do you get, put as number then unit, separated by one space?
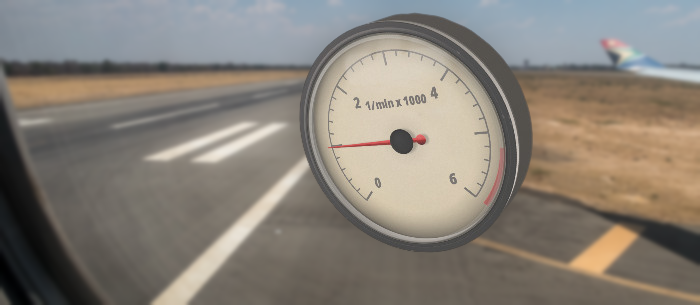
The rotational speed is 1000 rpm
